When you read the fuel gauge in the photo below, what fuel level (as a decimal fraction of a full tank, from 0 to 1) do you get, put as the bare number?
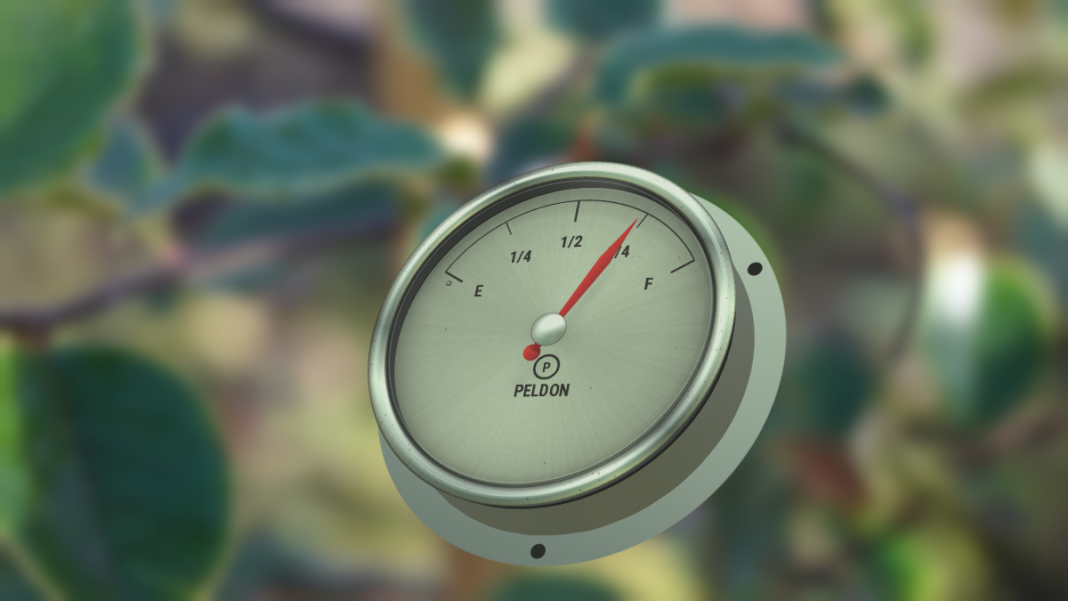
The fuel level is 0.75
